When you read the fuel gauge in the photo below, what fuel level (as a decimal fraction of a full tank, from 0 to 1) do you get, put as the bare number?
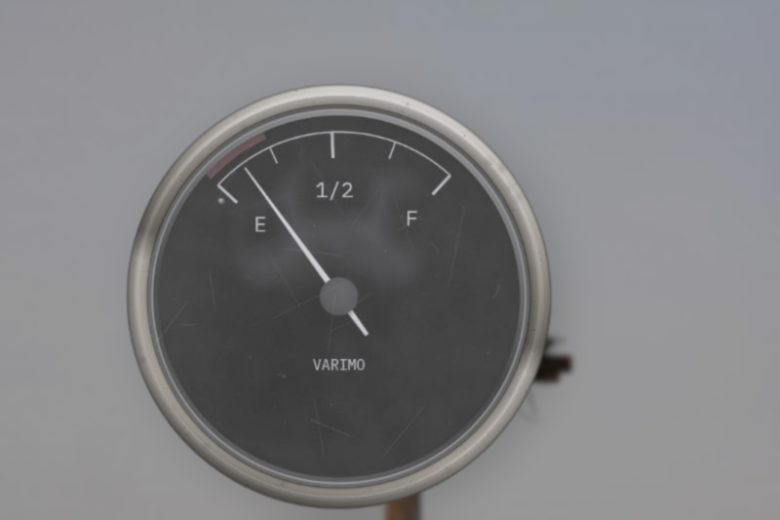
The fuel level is 0.125
